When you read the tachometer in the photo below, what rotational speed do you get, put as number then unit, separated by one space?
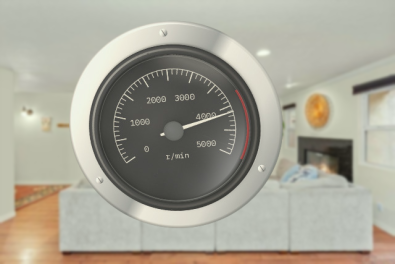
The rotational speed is 4100 rpm
